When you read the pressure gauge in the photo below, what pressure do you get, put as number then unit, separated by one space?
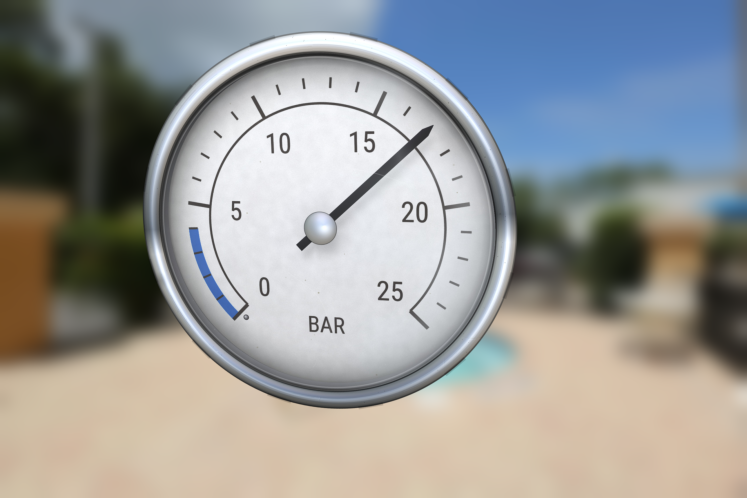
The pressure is 17 bar
